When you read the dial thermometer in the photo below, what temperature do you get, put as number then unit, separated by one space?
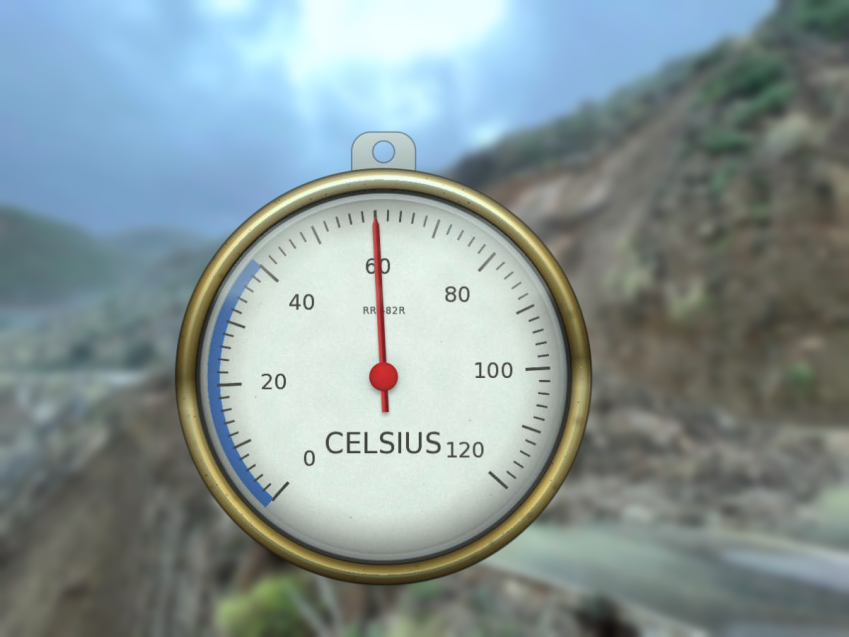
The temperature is 60 °C
